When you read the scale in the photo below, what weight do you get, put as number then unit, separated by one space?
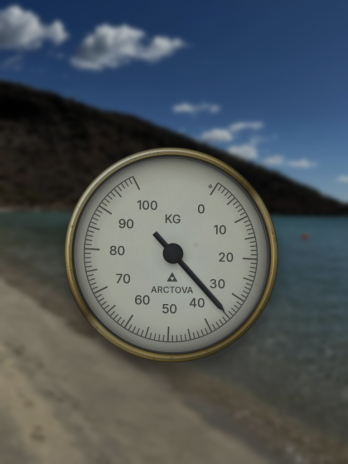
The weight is 35 kg
